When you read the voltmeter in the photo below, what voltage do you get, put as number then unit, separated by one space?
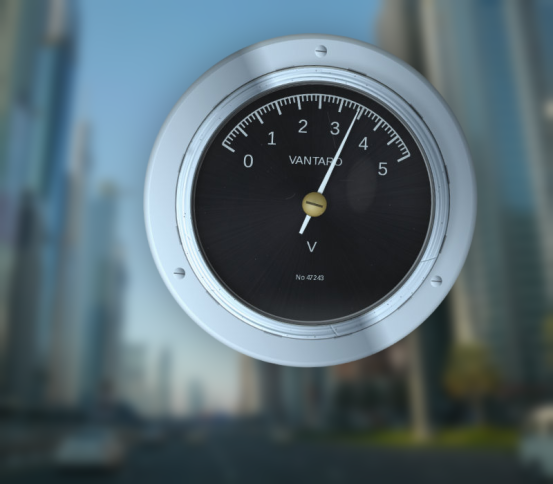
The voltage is 3.4 V
